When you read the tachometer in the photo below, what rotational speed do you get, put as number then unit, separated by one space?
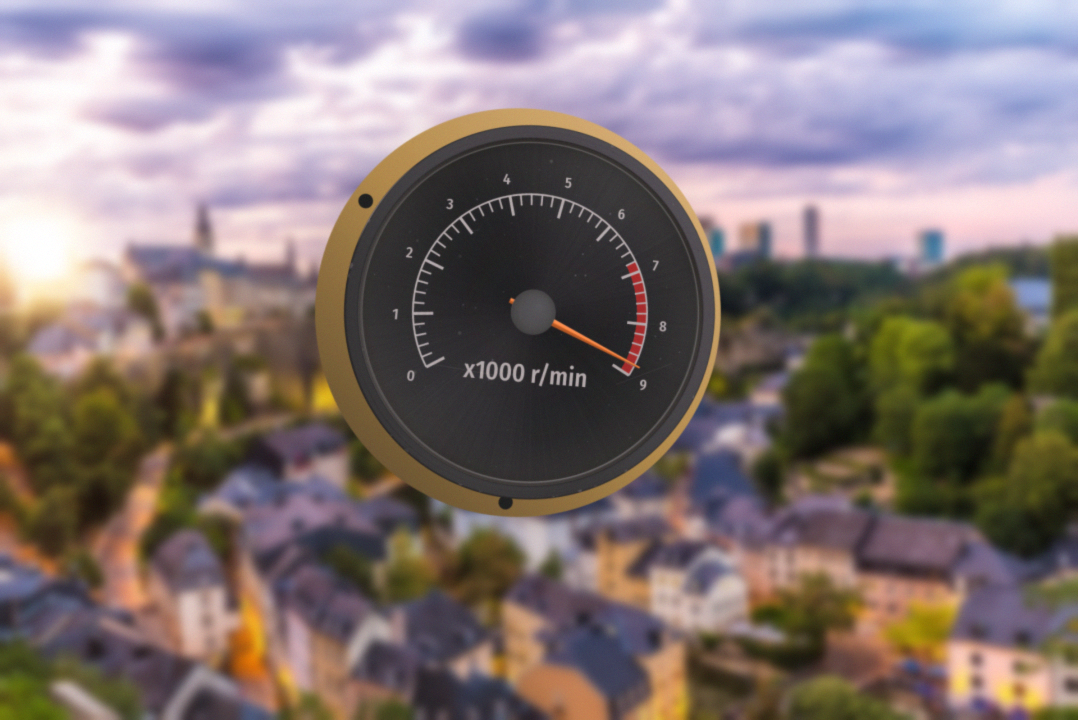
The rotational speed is 8800 rpm
